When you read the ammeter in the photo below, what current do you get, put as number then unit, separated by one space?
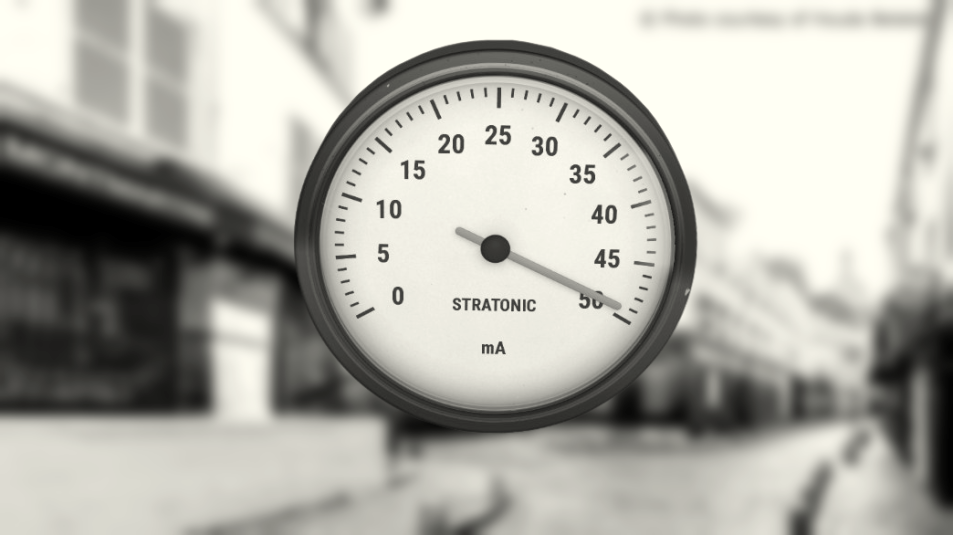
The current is 49 mA
